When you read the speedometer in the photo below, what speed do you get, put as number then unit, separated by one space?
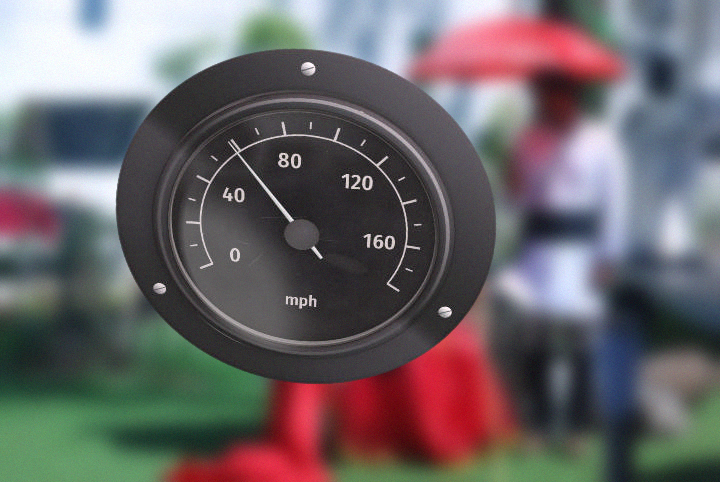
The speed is 60 mph
